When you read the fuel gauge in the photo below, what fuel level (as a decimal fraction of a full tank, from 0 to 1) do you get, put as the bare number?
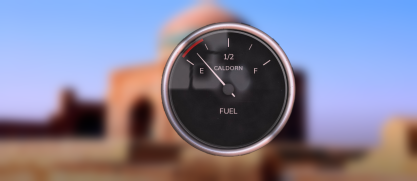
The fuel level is 0.125
